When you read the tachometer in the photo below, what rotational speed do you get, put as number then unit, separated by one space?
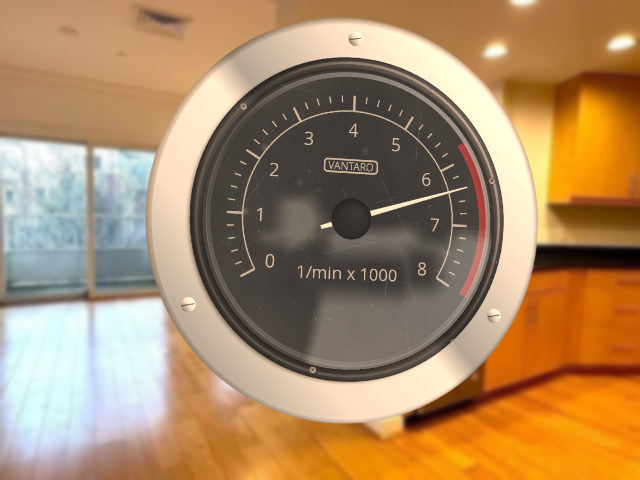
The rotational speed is 6400 rpm
